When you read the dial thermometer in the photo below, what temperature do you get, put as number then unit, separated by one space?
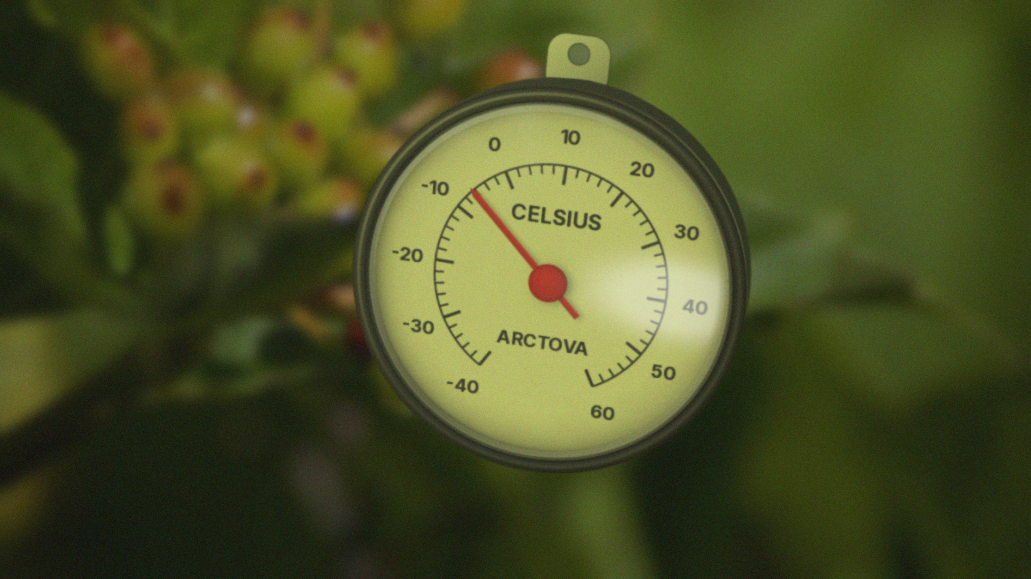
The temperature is -6 °C
